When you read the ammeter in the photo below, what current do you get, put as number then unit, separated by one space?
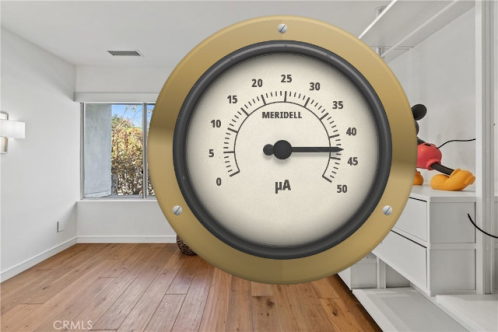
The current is 43 µA
